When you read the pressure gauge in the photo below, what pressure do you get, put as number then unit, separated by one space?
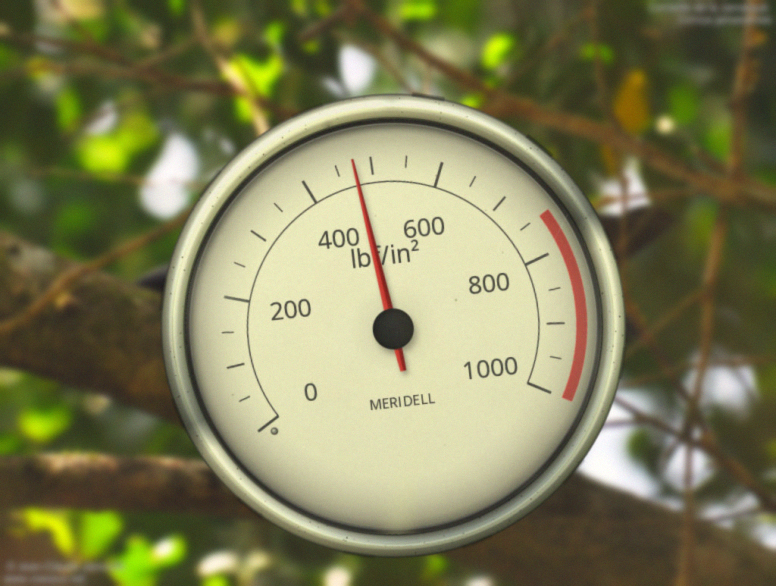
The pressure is 475 psi
